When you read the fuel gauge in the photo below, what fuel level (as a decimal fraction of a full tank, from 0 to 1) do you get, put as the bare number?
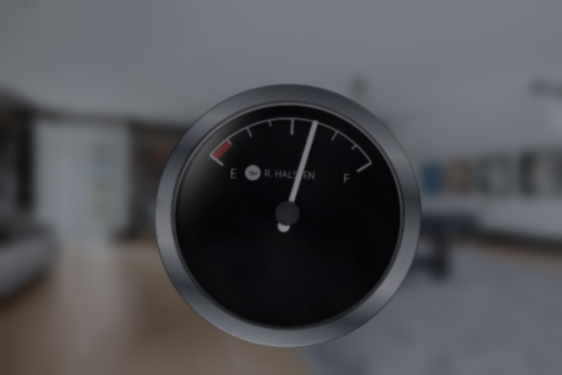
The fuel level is 0.625
